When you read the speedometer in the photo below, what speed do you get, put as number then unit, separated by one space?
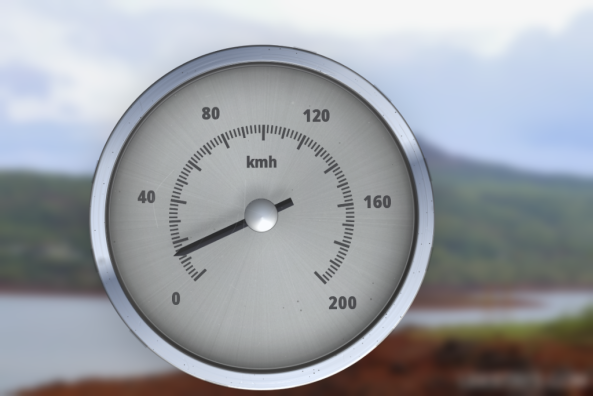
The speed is 14 km/h
